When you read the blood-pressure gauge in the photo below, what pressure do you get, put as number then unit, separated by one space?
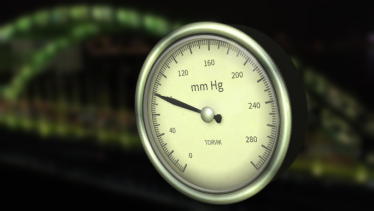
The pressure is 80 mmHg
